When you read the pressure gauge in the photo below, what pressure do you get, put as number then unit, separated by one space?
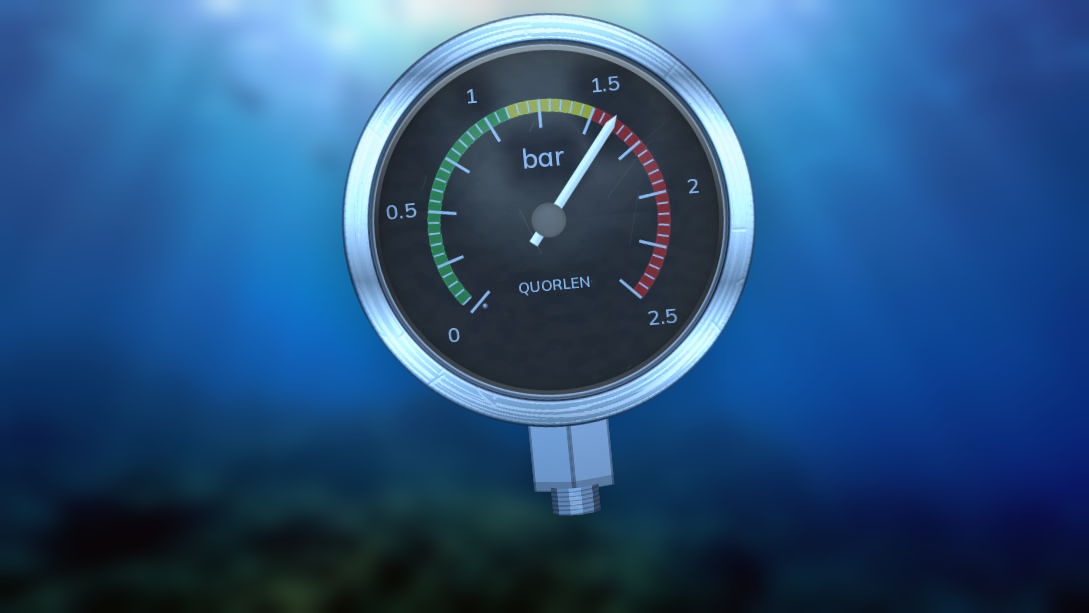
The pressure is 1.6 bar
